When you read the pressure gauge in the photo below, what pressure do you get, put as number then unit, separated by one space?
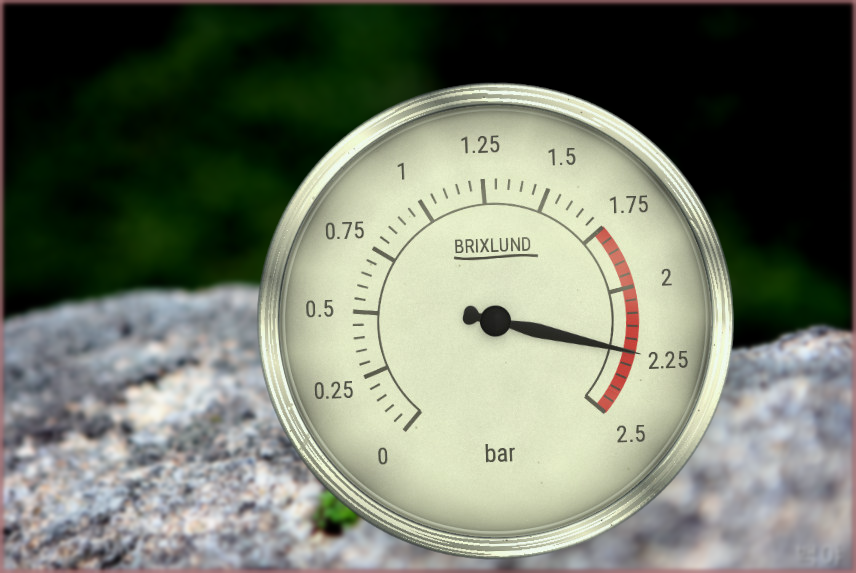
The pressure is 2.25 bar
